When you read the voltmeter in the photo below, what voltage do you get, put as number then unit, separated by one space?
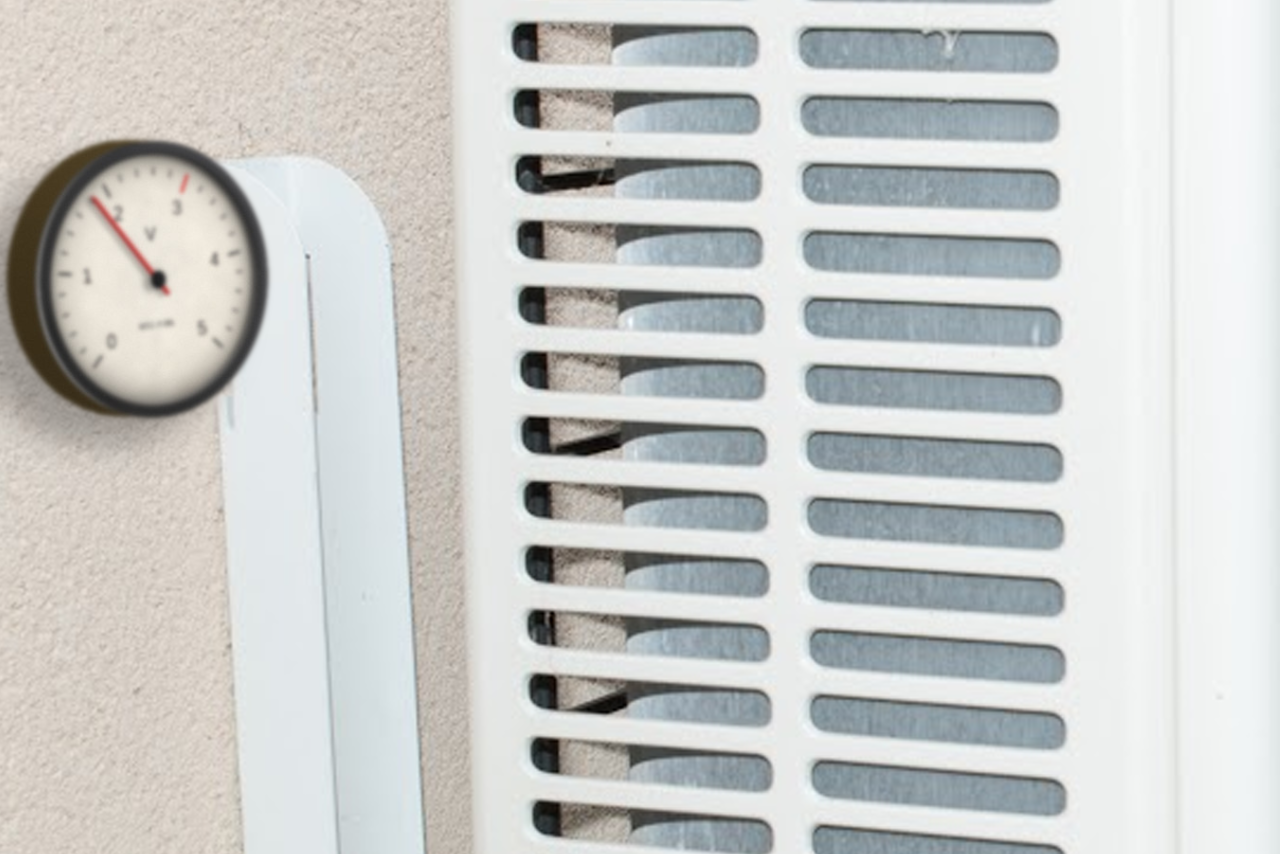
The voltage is 1.8 V
